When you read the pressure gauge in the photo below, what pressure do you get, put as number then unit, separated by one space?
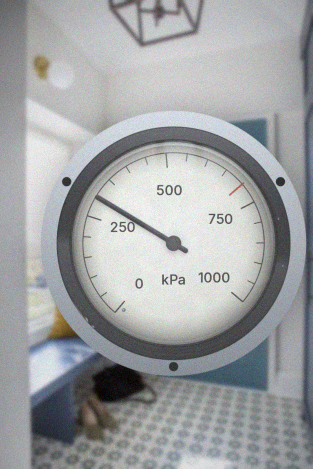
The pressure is 300 kPa
